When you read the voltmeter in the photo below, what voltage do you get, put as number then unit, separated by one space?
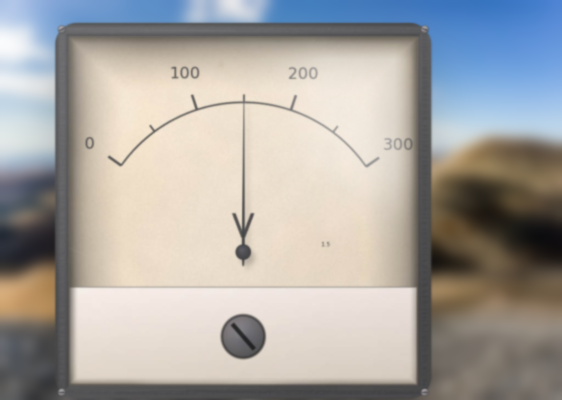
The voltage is 150 V
